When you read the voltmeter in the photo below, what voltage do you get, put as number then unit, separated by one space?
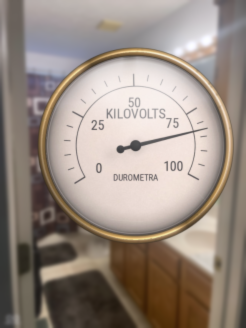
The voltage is 82.5 kV
